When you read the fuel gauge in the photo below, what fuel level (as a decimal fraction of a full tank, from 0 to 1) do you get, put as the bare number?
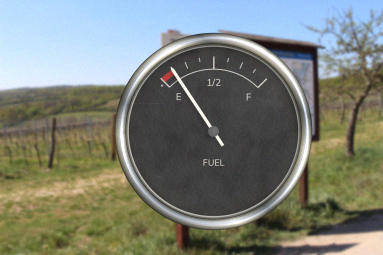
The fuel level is 0.125
